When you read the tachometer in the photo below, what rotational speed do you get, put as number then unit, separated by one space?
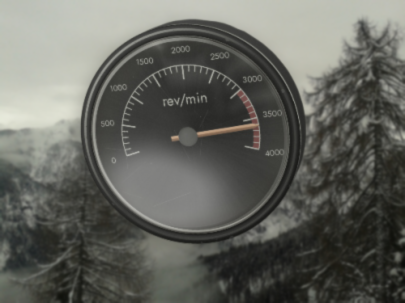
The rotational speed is 3600 rpm
